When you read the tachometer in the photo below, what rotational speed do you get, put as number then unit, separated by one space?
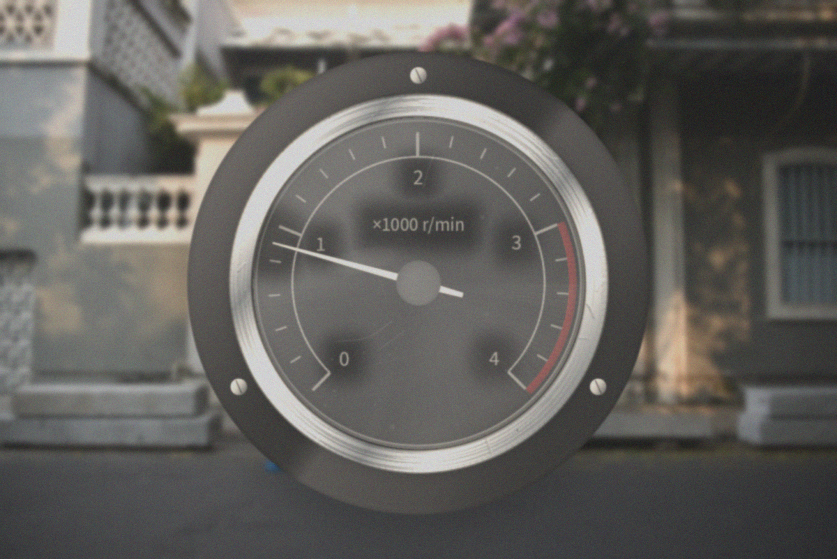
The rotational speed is 900 rpm
